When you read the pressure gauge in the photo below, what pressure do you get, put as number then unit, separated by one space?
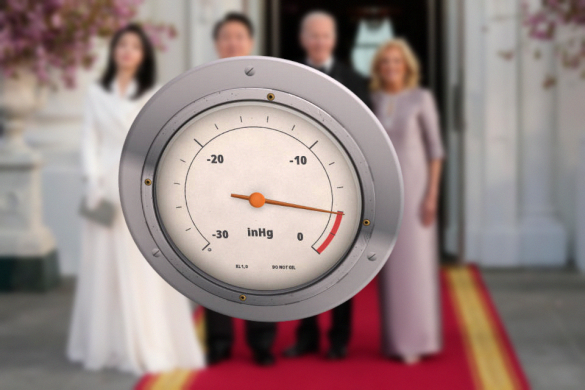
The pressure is -4 inHg
